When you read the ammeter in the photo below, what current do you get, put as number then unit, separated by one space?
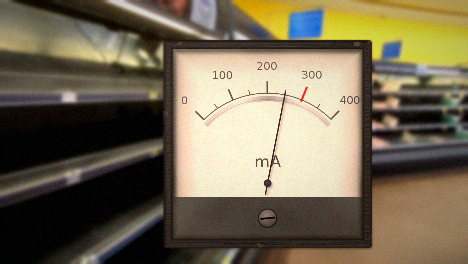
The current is 250 mA
